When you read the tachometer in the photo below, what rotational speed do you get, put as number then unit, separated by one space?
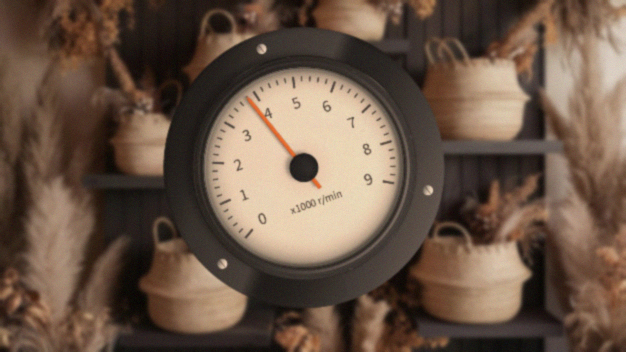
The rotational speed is 3800 rpm
